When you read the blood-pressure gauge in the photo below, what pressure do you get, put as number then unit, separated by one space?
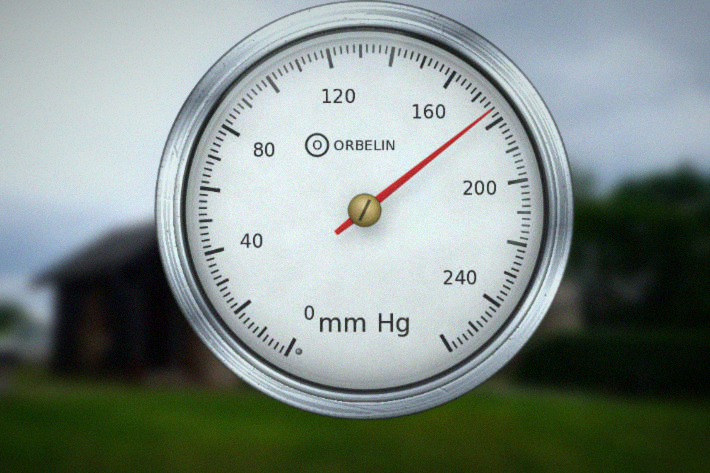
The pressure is 176 mmHg
